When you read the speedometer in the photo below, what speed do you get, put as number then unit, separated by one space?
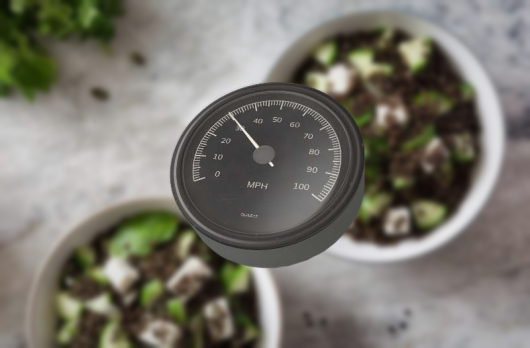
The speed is 30 mph
